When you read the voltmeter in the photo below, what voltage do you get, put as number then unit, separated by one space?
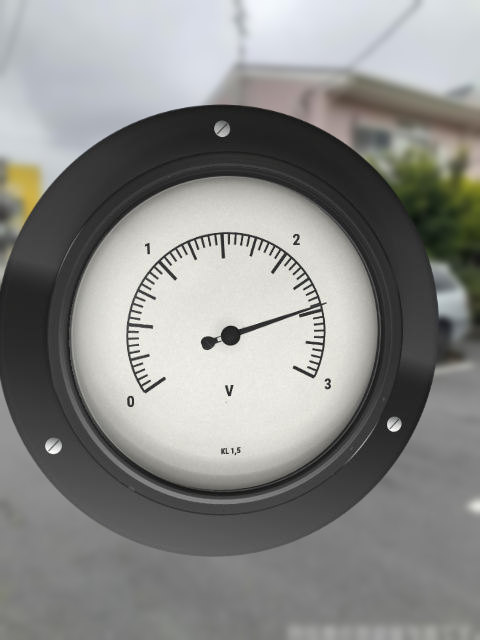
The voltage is 2.45 V
